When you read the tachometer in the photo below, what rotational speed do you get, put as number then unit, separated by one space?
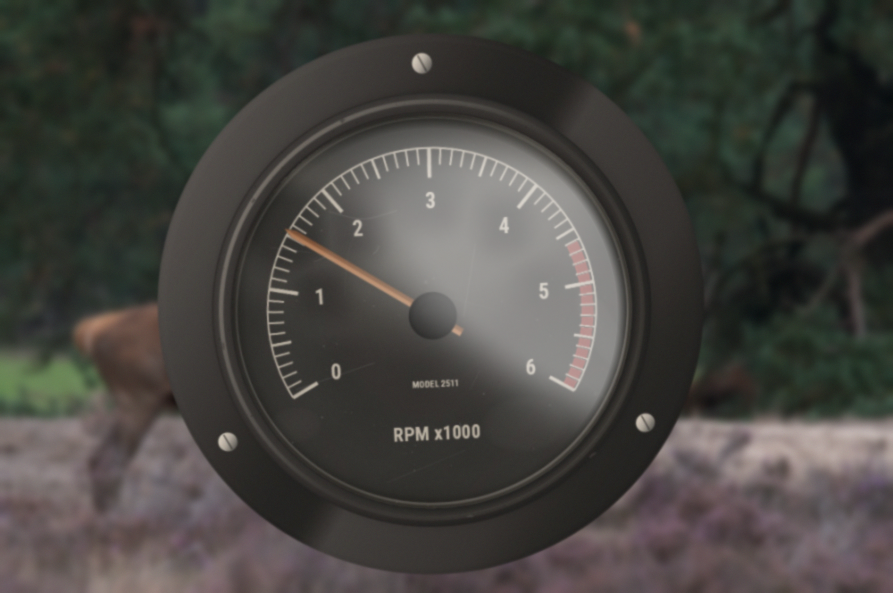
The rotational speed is 1550 rpm
